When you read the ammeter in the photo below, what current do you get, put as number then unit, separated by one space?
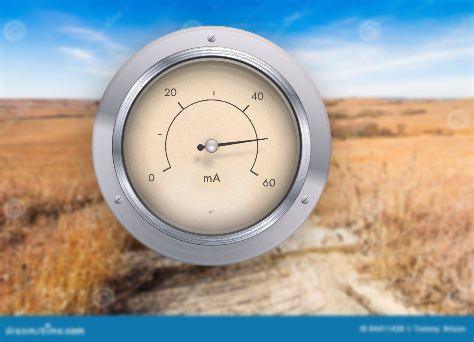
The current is 50 mA
